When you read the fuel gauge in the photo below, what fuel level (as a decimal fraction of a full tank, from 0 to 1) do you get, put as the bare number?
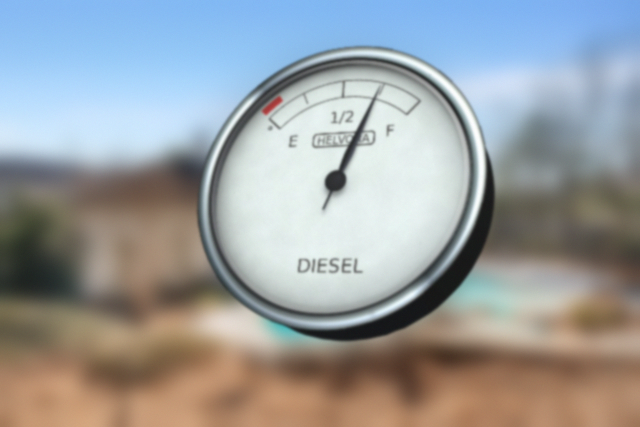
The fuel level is 0.75
